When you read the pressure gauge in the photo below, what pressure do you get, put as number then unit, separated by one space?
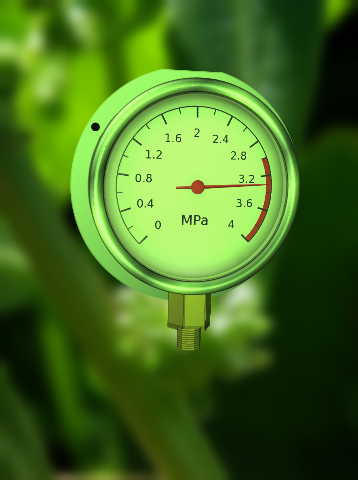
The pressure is 3.3 MPa
